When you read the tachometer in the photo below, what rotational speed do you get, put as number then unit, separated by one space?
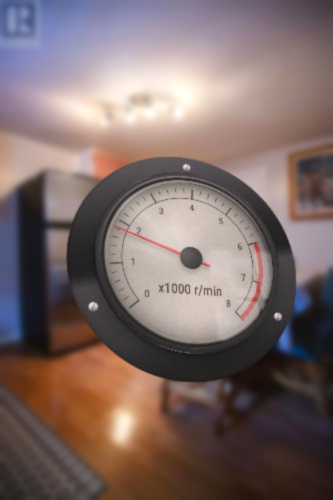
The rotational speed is 1800 rpm
